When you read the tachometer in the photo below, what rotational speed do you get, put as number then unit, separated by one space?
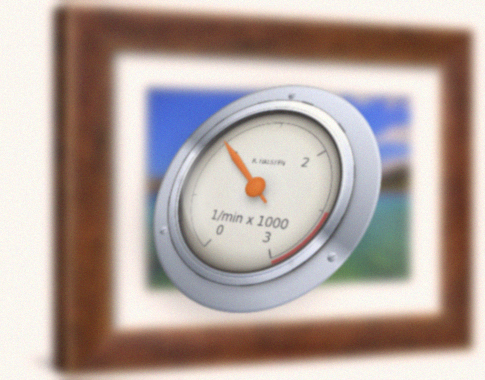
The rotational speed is 1000 rpm
